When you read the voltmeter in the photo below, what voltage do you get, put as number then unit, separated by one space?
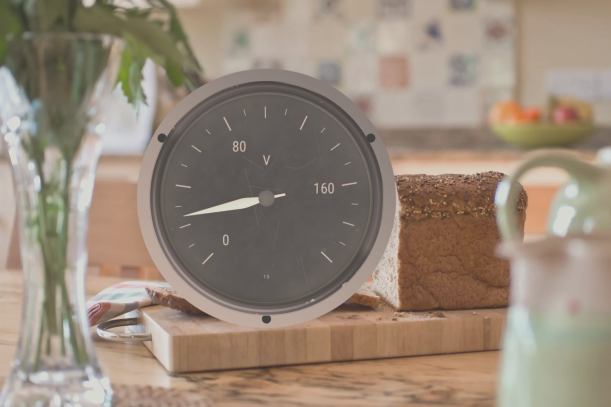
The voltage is 25 V
